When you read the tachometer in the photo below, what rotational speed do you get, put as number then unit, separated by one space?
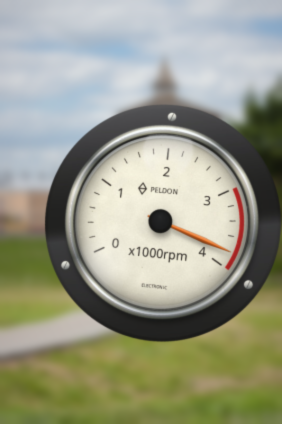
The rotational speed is 3800 rpm
